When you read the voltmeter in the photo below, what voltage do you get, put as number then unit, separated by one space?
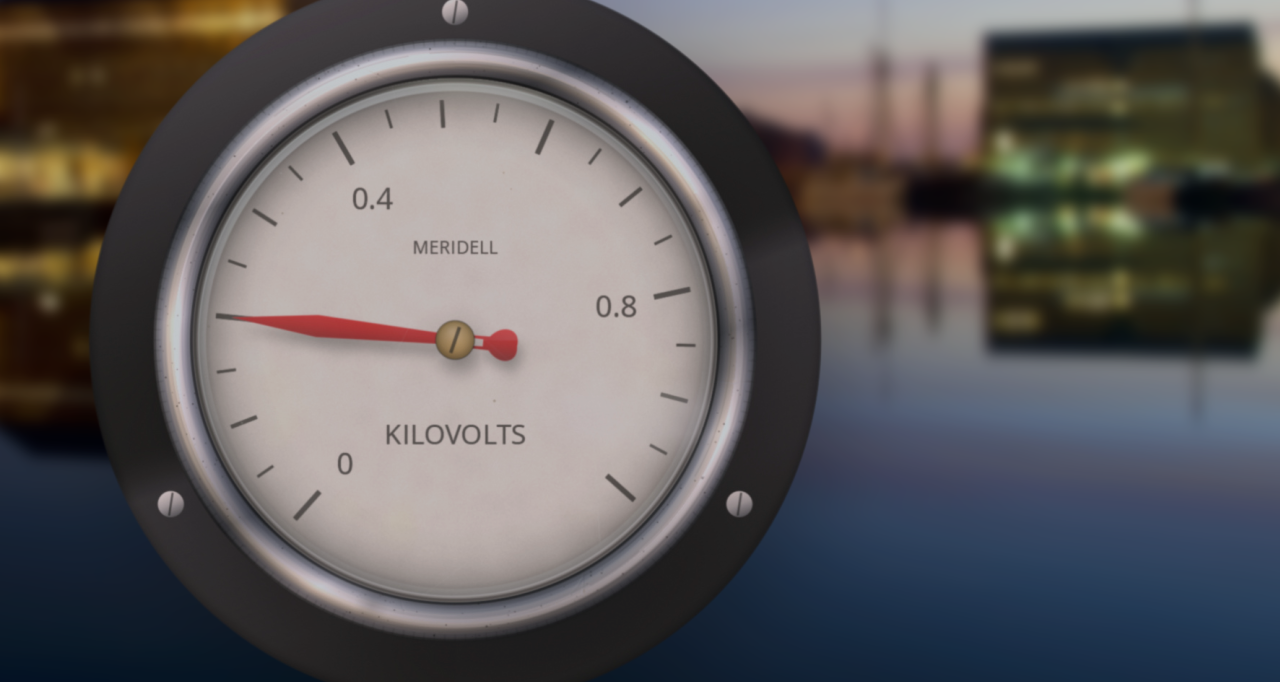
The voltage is 0.2 kV
